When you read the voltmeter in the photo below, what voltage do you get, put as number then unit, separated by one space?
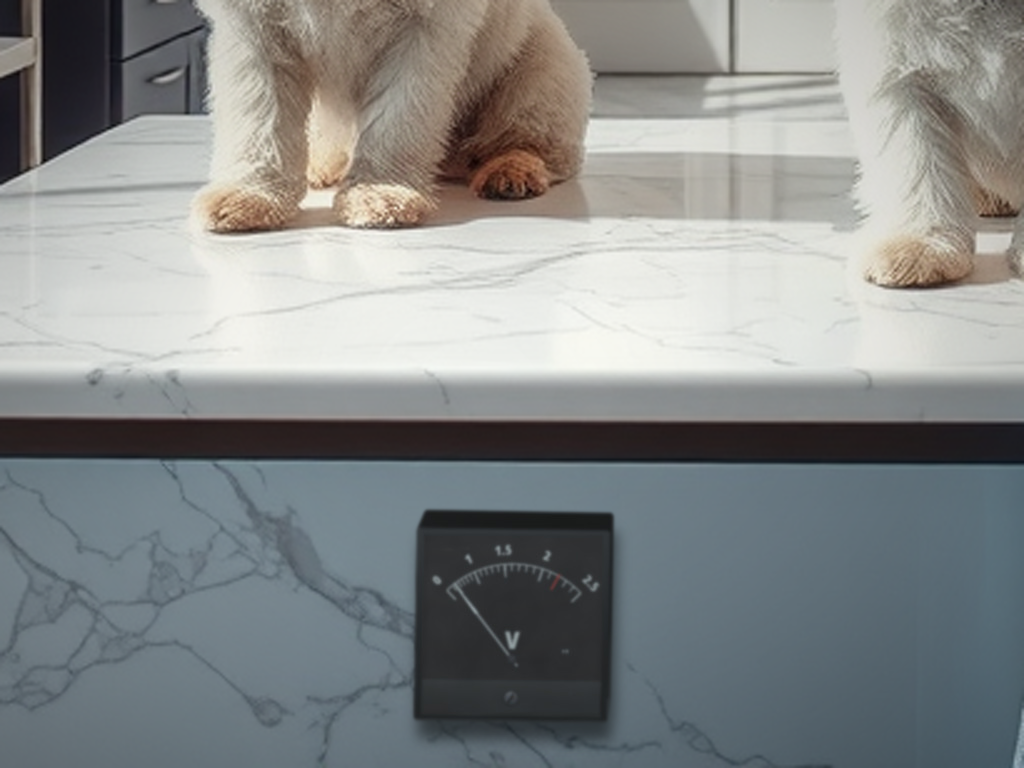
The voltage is 0.5 V
